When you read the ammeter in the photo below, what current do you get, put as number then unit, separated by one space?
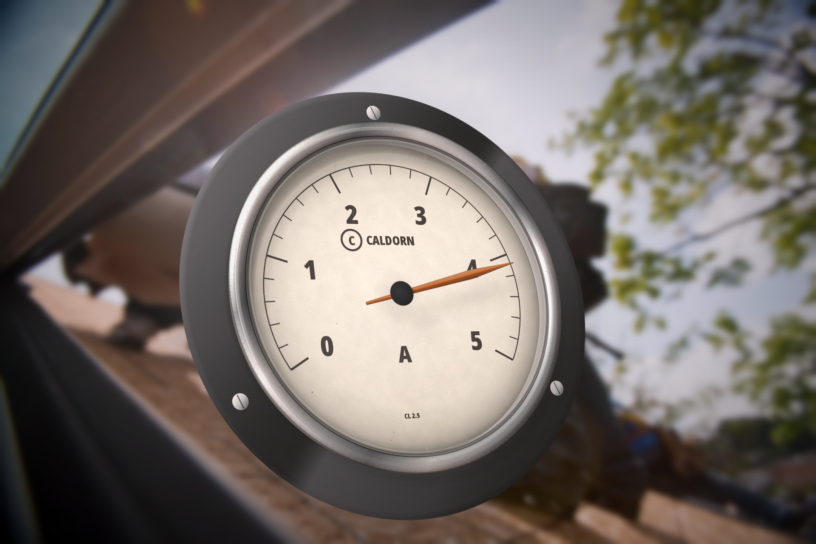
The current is 4.1 A
